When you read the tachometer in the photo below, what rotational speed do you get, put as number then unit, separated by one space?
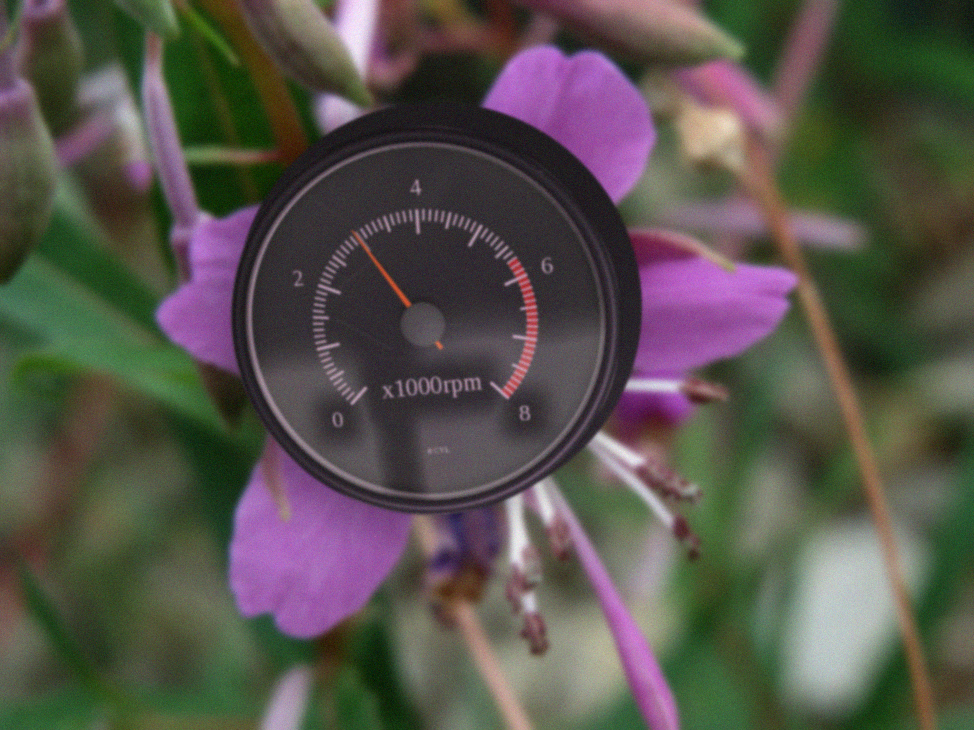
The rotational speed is 3000 rpm
